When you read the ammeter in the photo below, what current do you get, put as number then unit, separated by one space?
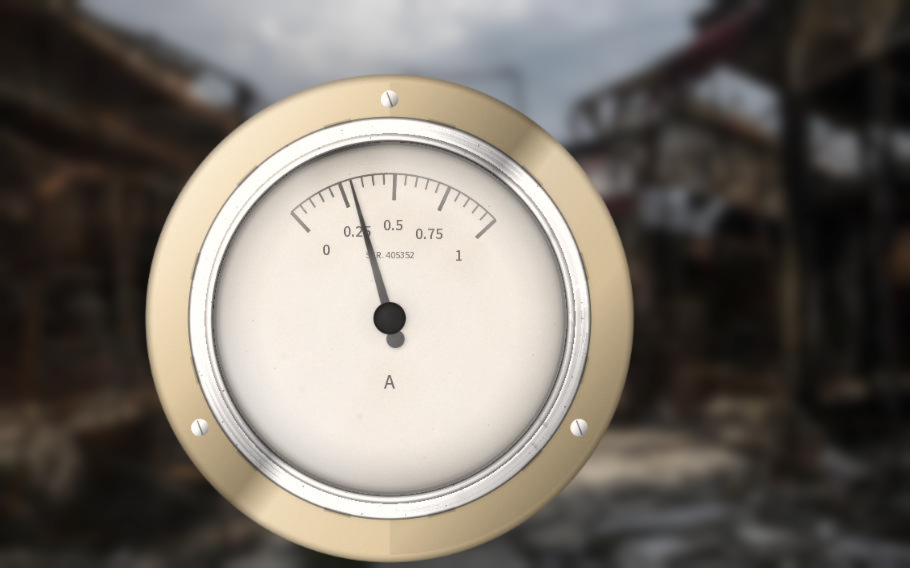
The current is 0.3 A
